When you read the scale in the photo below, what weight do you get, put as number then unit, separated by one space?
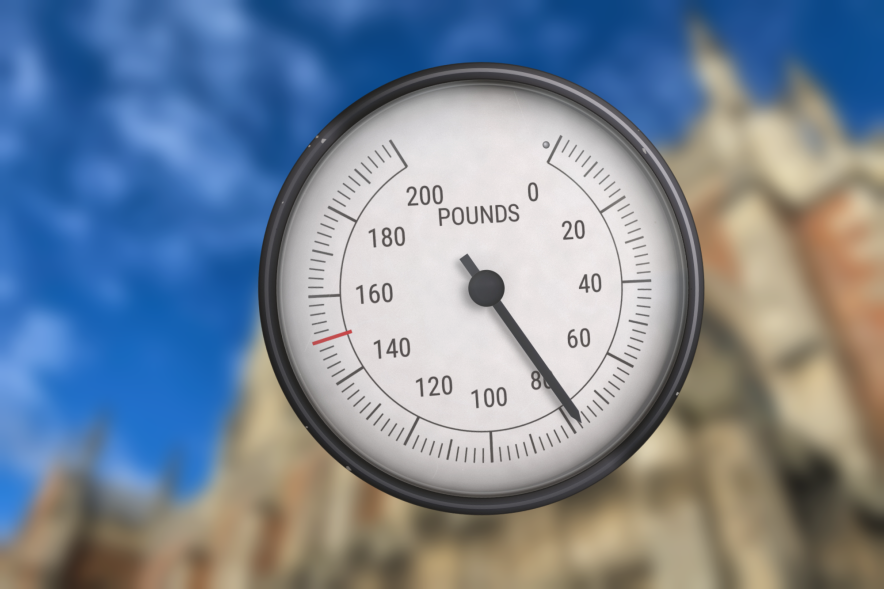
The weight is 78 lb
